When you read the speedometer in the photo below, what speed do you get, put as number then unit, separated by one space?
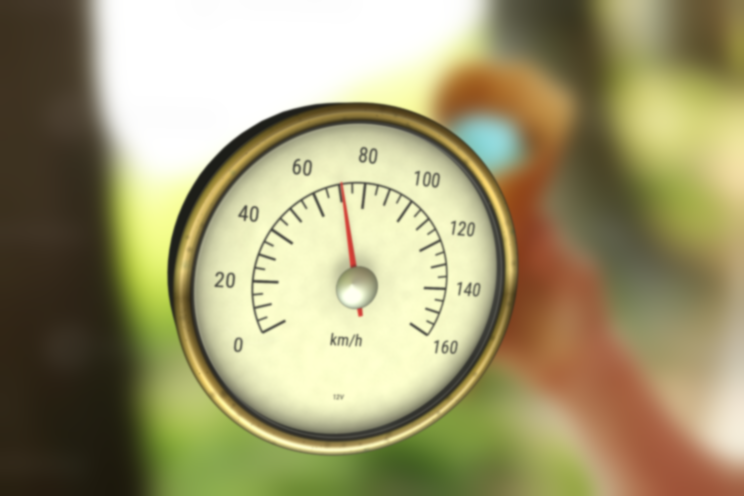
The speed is 70 km/h
